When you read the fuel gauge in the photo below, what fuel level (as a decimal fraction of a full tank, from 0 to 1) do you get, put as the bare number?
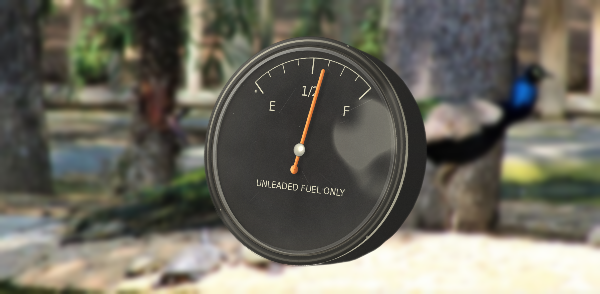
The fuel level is 0.625
